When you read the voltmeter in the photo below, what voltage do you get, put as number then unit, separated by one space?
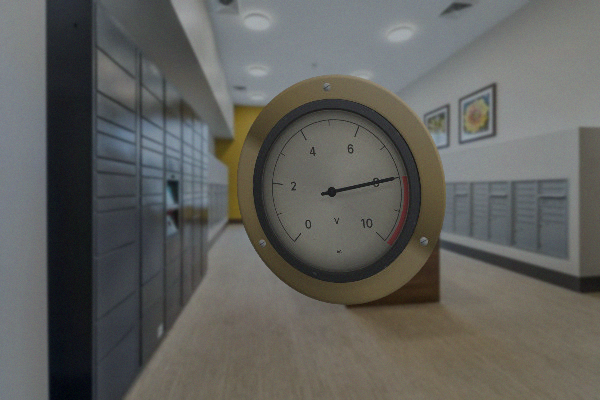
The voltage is 8 V
